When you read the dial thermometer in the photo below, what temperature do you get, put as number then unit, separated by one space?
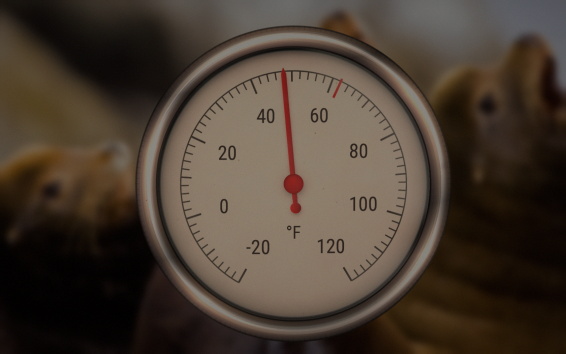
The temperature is 48 °F
